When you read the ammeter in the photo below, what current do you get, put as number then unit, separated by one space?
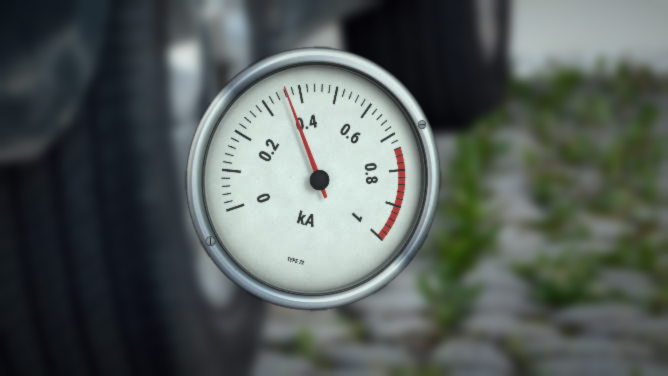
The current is 0.36 kA
